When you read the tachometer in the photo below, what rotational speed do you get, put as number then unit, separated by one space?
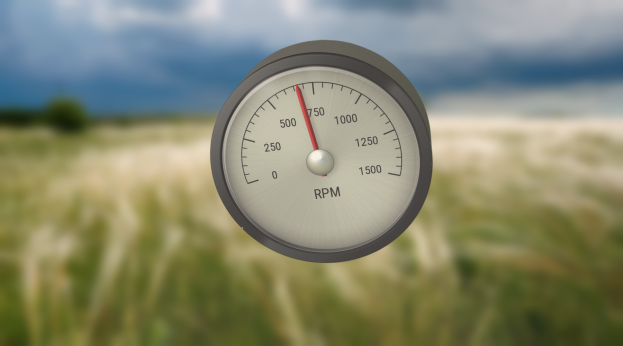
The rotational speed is 675 rpm
